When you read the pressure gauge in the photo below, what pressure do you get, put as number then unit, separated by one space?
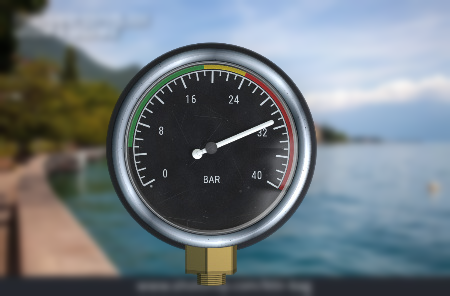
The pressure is 31 bar
